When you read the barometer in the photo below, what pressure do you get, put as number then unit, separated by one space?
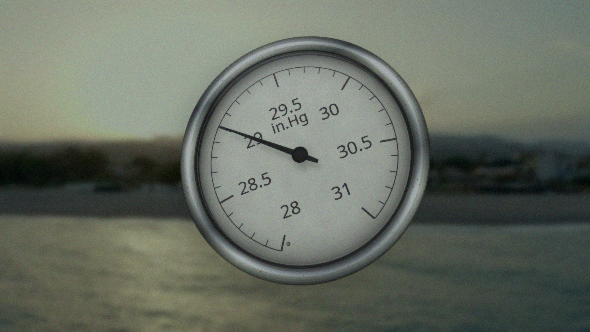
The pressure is 29 inHg
